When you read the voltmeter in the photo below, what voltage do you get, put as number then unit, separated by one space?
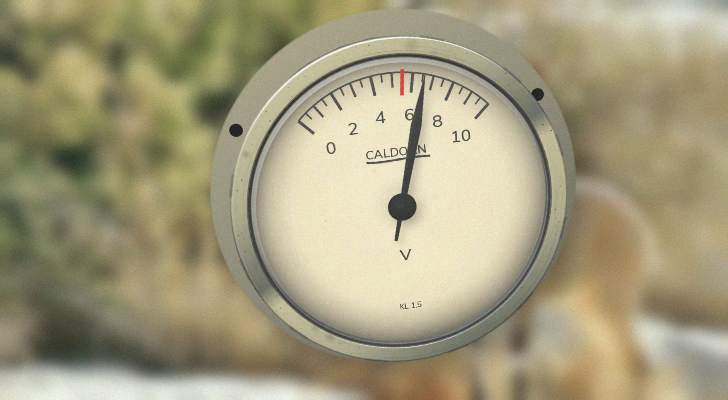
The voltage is 6.5 V
